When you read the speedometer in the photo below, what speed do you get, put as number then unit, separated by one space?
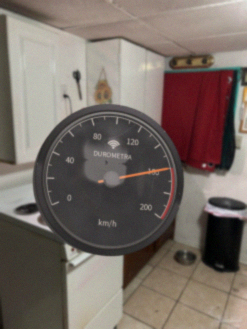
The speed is 160 km/h
